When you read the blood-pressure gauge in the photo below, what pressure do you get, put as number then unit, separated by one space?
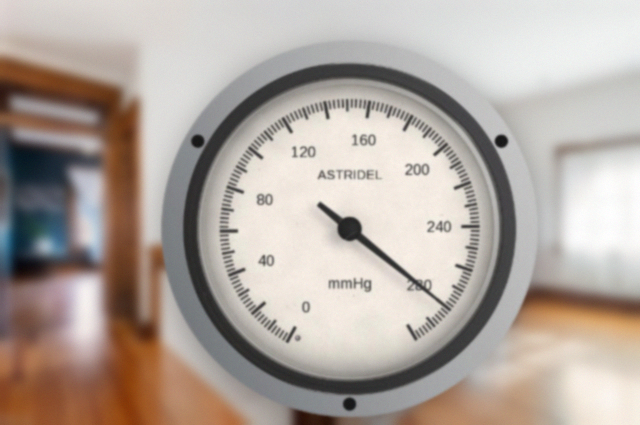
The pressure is 280 mmHg
